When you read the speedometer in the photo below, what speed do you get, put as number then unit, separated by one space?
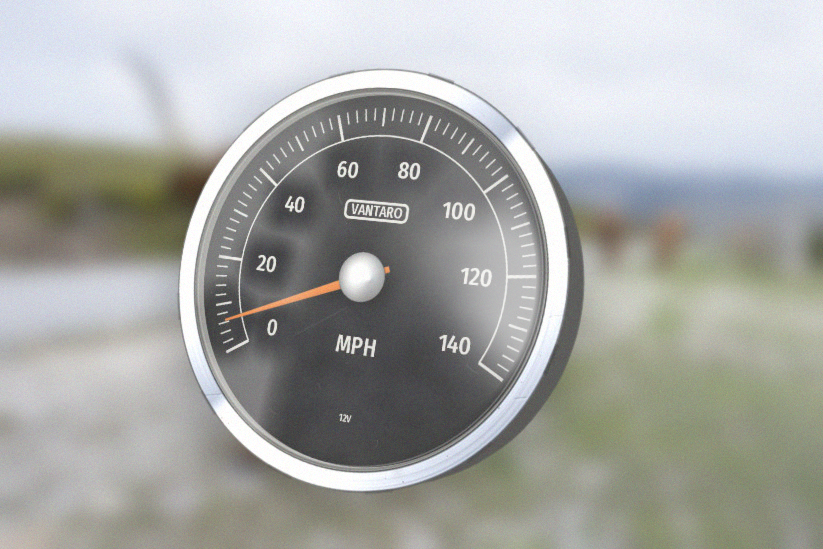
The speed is 6 mph
